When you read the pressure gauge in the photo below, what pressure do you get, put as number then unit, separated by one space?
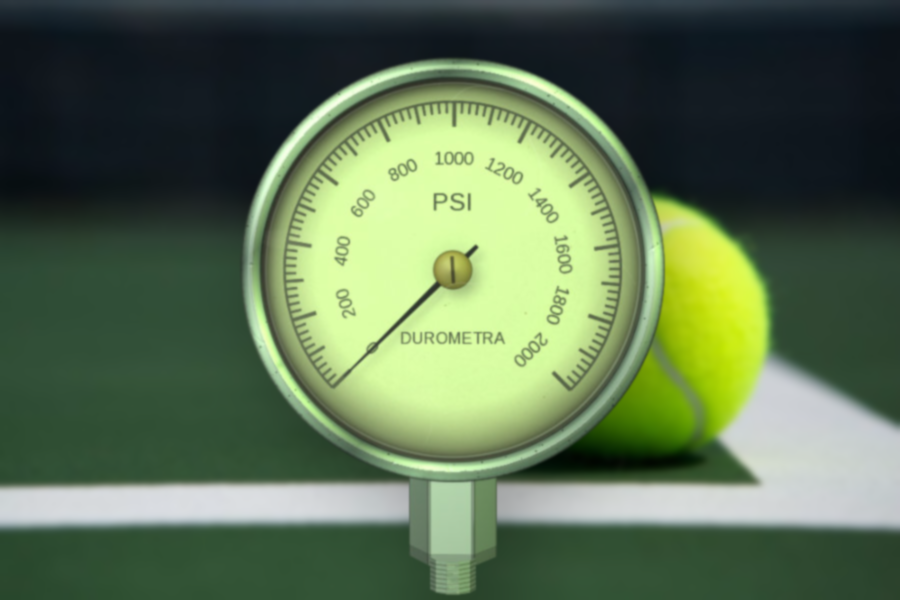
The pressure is 0 psi
